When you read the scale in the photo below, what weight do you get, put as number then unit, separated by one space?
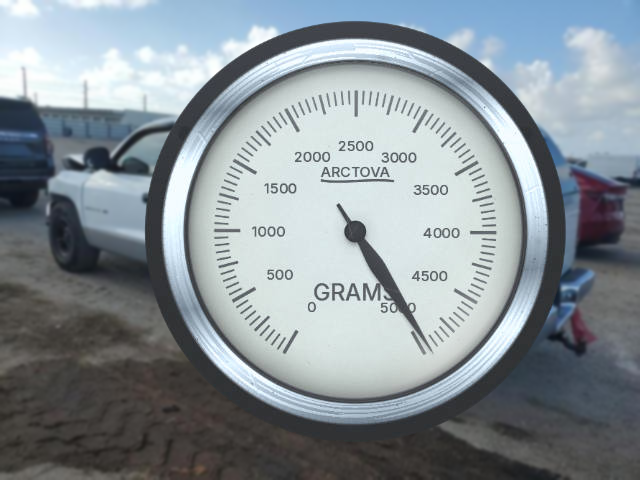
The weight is 4950 g
